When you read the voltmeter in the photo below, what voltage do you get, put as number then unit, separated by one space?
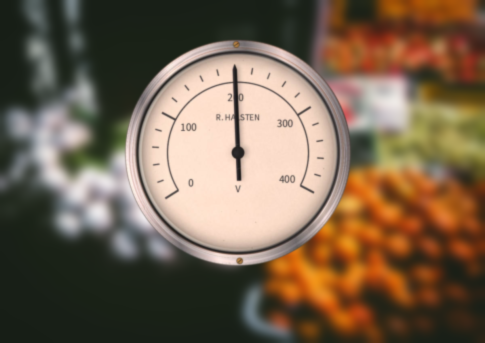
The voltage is 200 V
